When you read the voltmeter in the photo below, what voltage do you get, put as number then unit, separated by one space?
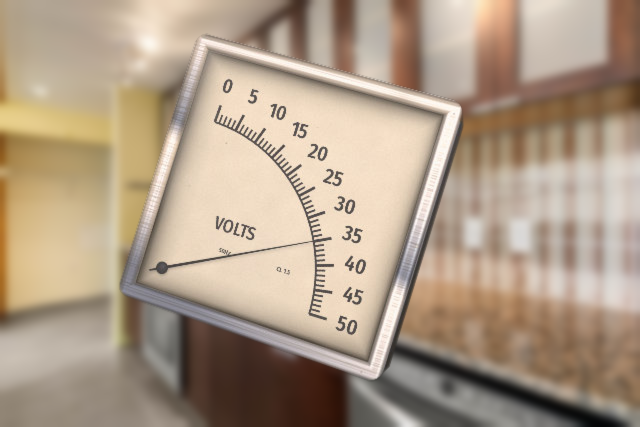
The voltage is 35 V
